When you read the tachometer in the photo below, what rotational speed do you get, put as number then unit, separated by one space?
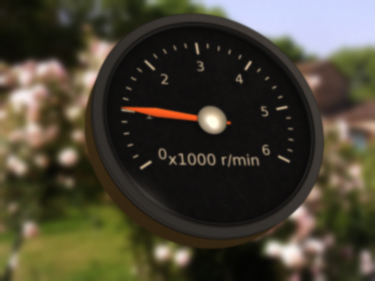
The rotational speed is 1000 rpm
